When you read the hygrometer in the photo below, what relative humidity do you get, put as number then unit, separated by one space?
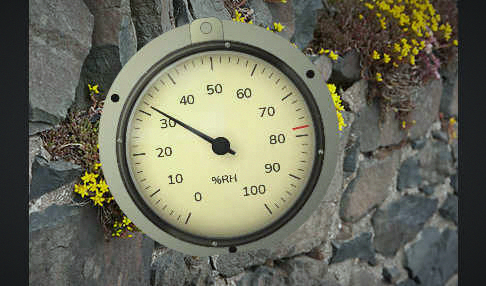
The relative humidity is 32 %
